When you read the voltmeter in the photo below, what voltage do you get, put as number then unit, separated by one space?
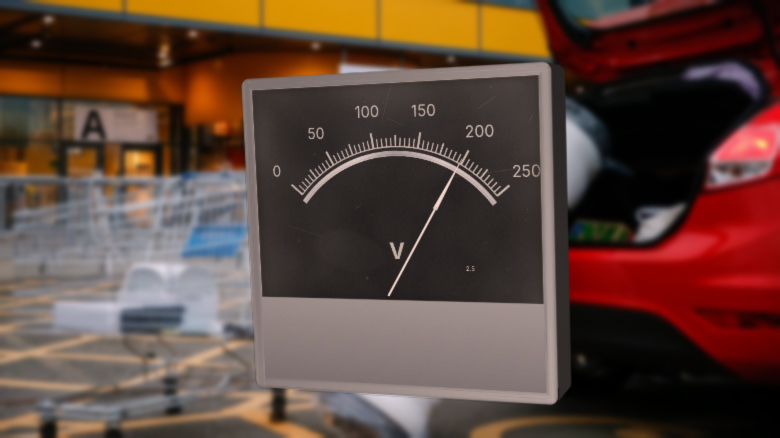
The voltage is 200 V
